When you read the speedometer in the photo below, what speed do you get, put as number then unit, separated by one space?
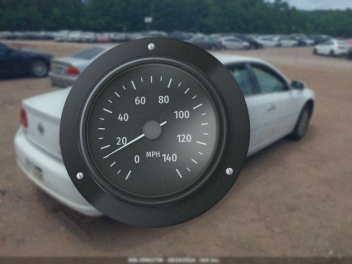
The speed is 15 mph
